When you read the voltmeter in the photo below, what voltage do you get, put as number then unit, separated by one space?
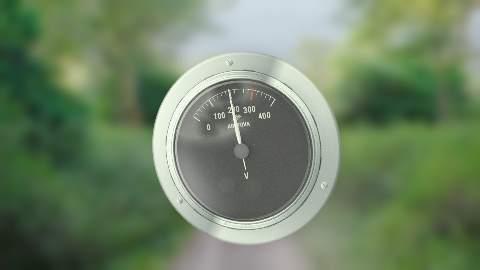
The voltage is 200 V
